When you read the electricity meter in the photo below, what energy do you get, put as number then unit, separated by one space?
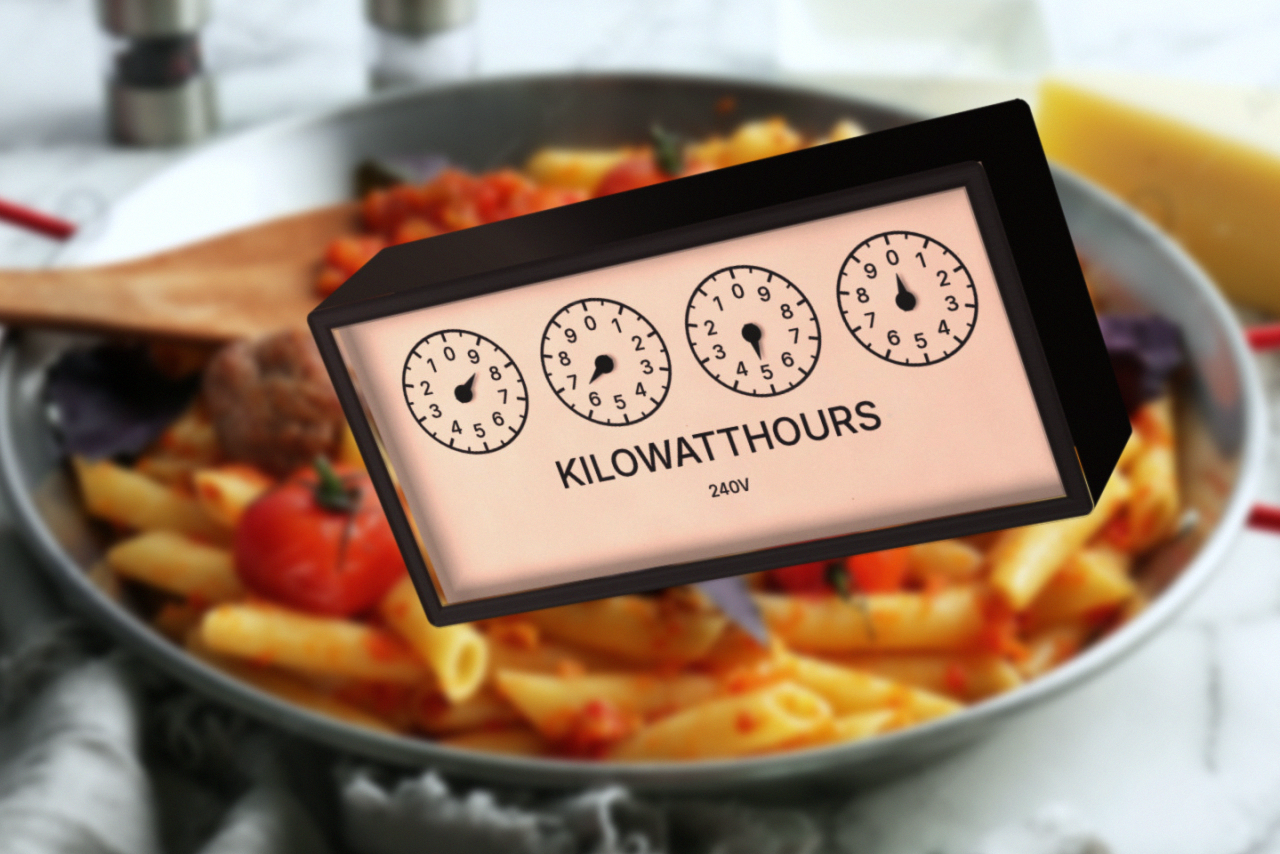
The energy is 8650 kWh
